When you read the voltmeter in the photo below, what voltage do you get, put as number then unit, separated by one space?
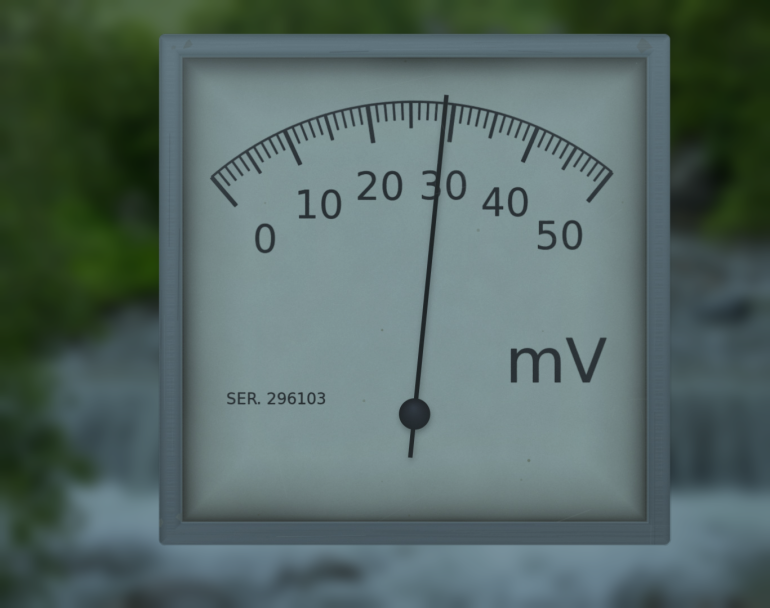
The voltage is 29 mV
